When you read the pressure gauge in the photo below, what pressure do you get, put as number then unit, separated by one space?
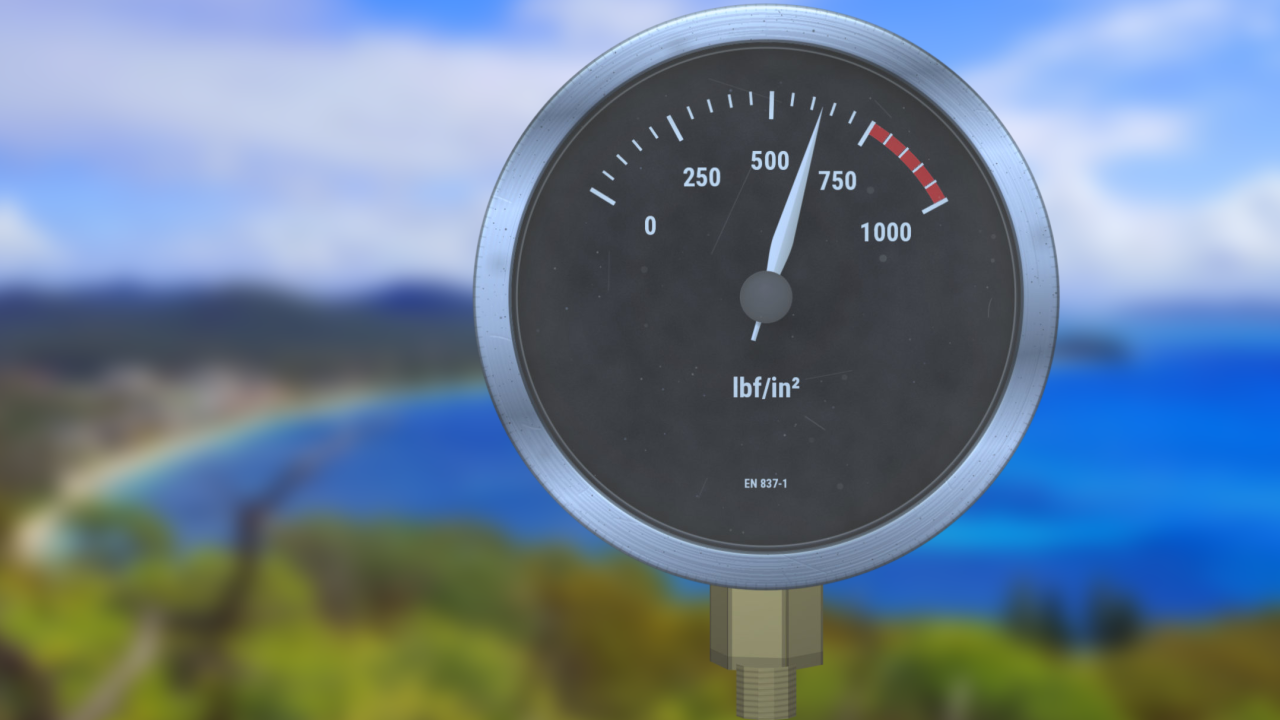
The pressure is 625 psi
